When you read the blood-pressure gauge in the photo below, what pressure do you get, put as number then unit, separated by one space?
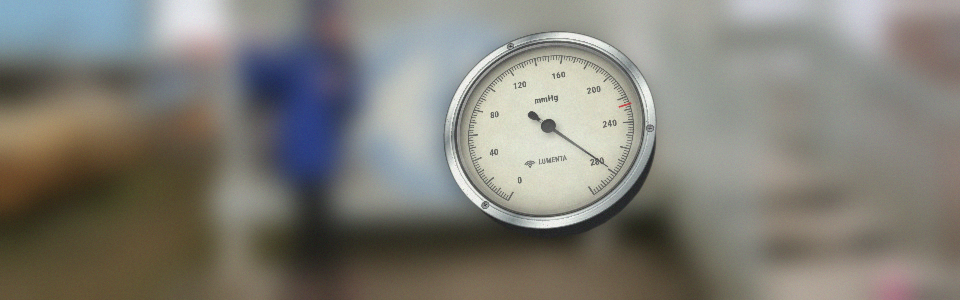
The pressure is 280 mmHg
